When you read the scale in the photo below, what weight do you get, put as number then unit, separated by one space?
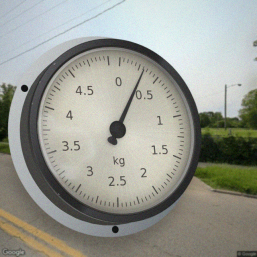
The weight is 0.3 kg
